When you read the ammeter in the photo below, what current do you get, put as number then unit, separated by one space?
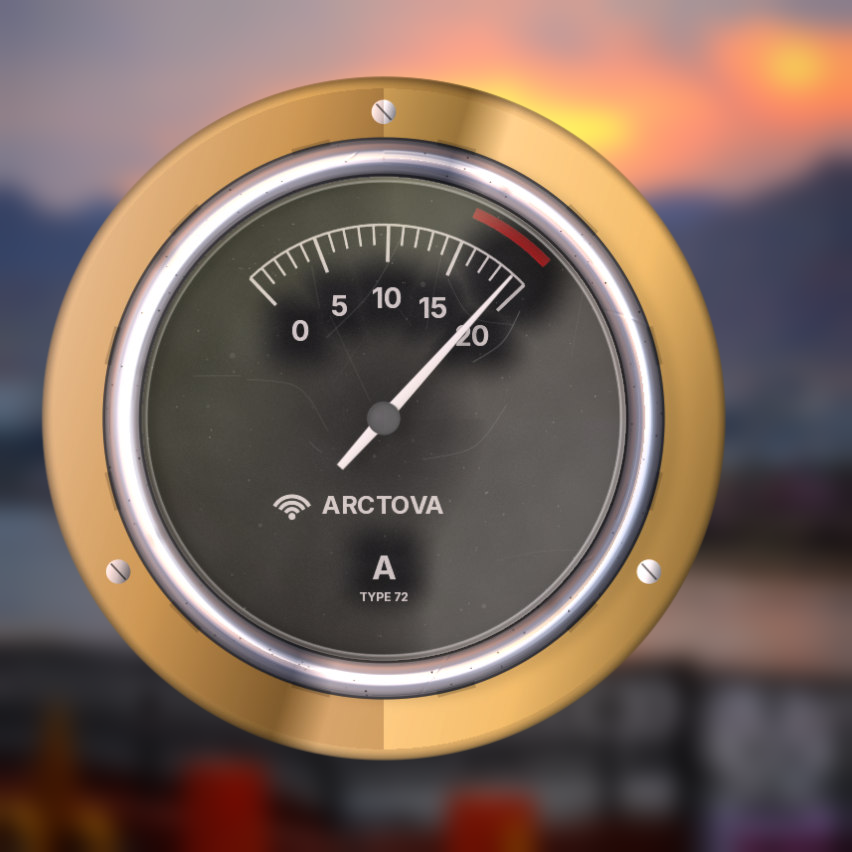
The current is 19 A
